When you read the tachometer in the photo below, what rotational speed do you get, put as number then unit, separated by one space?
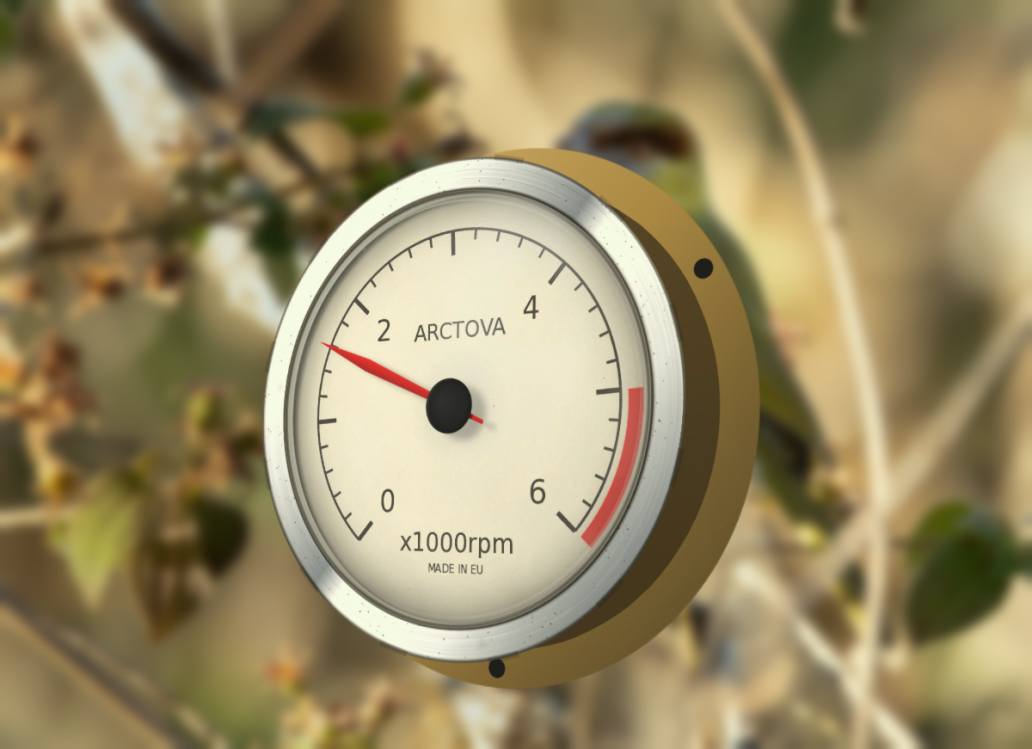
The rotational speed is 1600 rpm
